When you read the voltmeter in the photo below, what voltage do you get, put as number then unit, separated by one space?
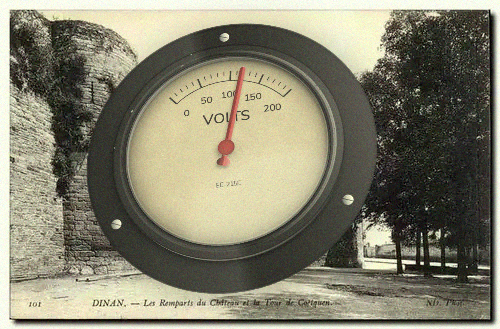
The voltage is 120 V
